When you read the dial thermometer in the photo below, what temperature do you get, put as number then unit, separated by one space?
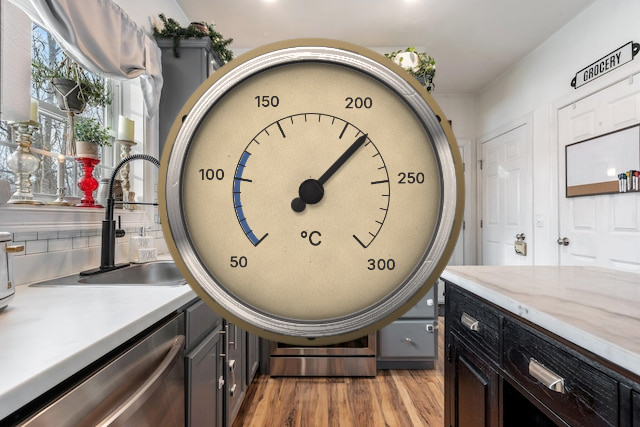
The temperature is 215 °C
